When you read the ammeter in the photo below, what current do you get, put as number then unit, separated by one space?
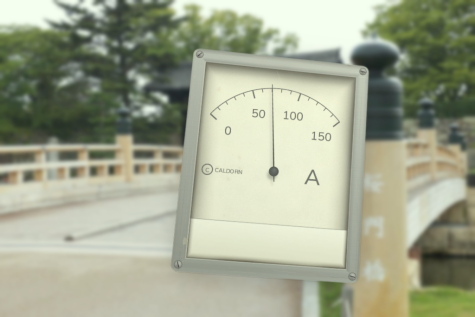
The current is 70 A
